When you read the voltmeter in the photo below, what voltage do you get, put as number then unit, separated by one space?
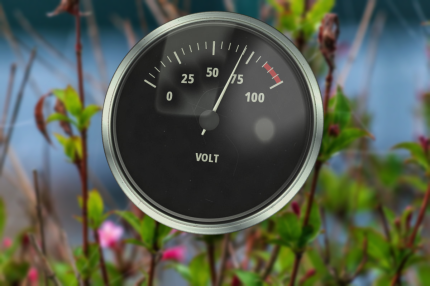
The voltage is 70 V
